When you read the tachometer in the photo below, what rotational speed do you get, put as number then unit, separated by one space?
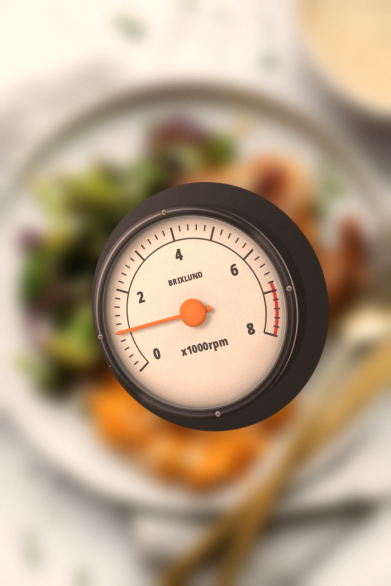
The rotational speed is 1000 rpm
